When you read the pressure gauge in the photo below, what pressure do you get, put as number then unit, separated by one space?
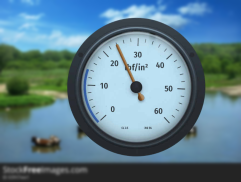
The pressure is 24 psi
